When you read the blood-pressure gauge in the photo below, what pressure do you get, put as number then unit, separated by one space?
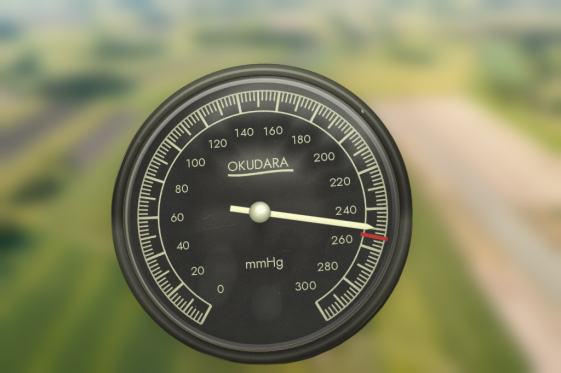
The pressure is 250 mmHg
